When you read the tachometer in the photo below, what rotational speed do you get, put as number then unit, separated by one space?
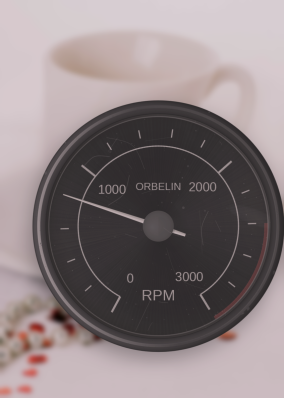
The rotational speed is 800 rpm
